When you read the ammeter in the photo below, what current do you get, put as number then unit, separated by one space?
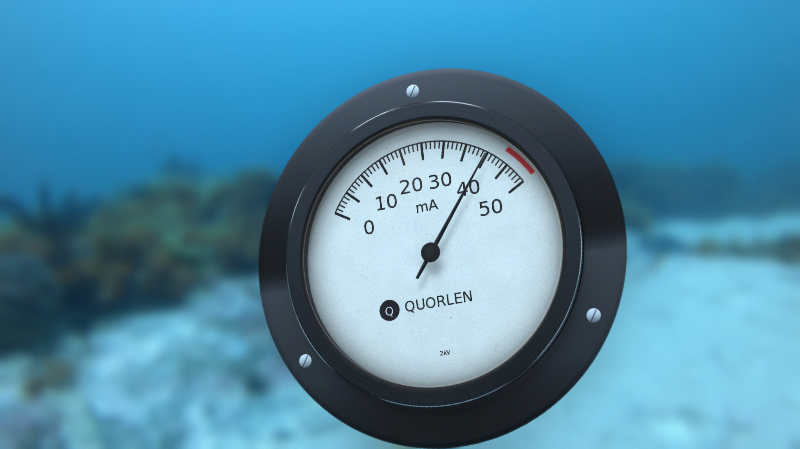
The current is 40 mA
